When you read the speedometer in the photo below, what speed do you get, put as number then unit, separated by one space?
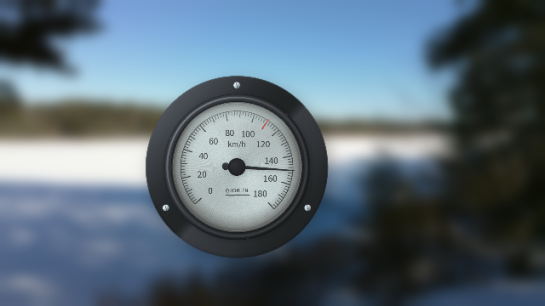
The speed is 150 km/h
